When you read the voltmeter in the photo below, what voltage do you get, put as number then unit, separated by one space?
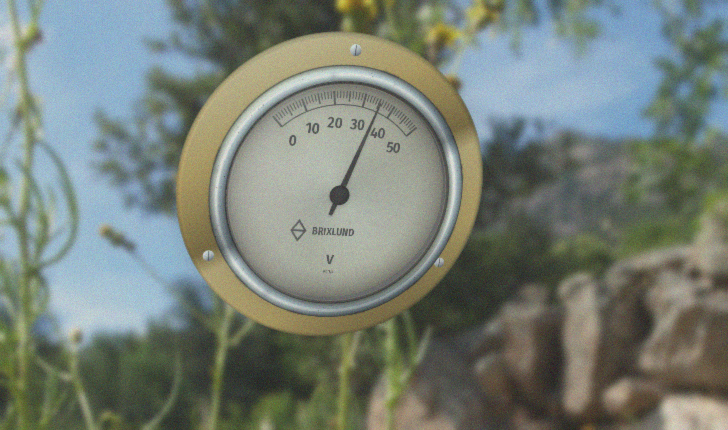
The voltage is 35 V
